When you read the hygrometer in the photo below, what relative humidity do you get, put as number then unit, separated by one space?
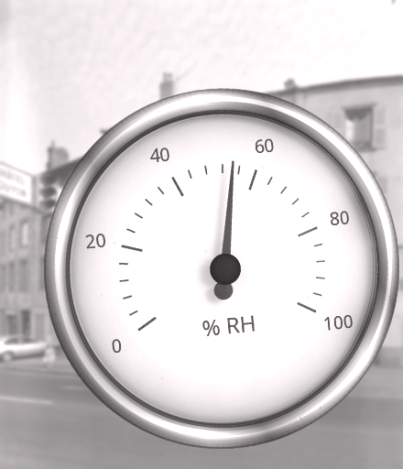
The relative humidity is 54 %
